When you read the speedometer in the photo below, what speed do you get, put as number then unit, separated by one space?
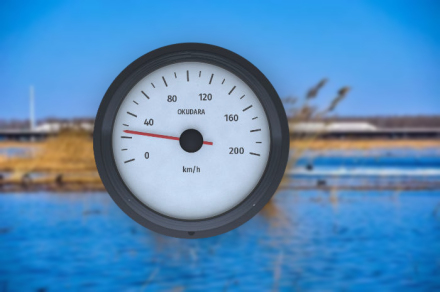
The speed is 25 km/h
